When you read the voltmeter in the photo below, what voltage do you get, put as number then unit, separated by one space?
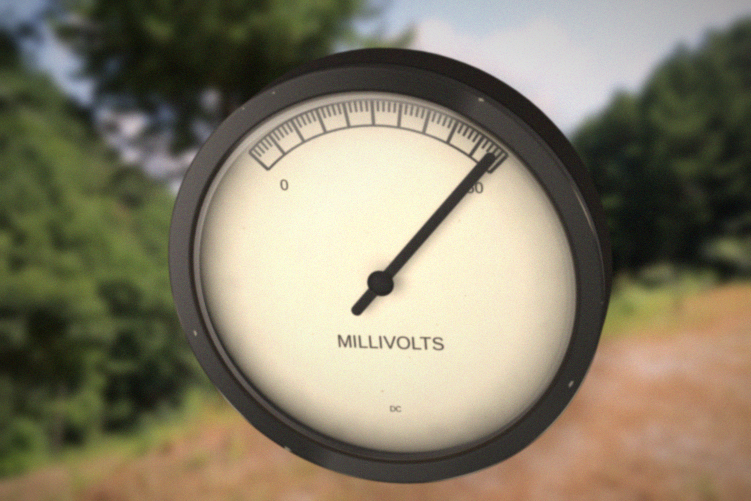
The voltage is 48 mV
